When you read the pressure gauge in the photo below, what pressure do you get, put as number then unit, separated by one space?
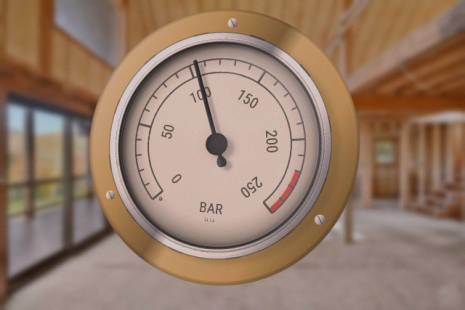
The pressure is 105 bar
